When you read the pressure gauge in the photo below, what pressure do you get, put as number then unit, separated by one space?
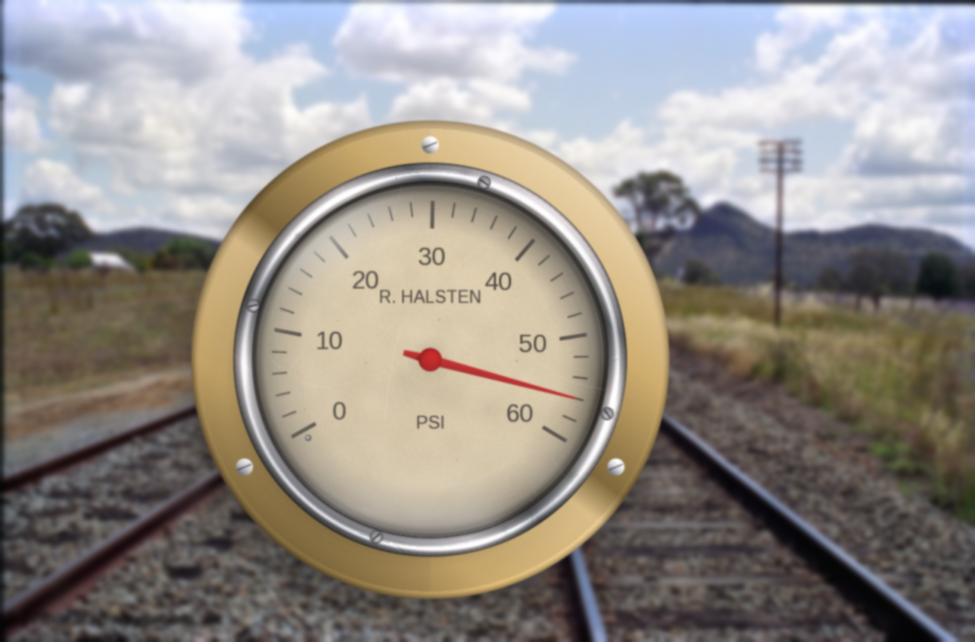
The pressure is 56 psi
